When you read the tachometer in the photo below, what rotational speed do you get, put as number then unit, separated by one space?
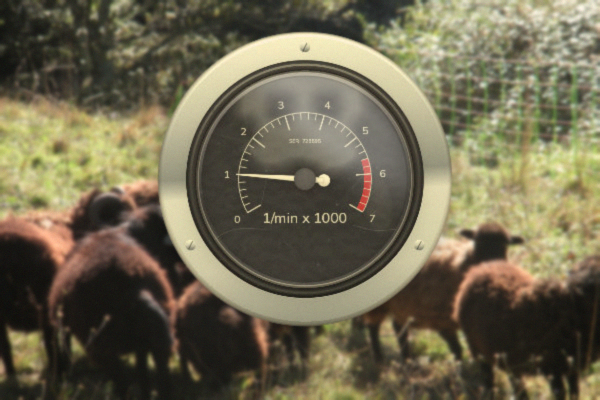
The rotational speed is 1000 rpm
